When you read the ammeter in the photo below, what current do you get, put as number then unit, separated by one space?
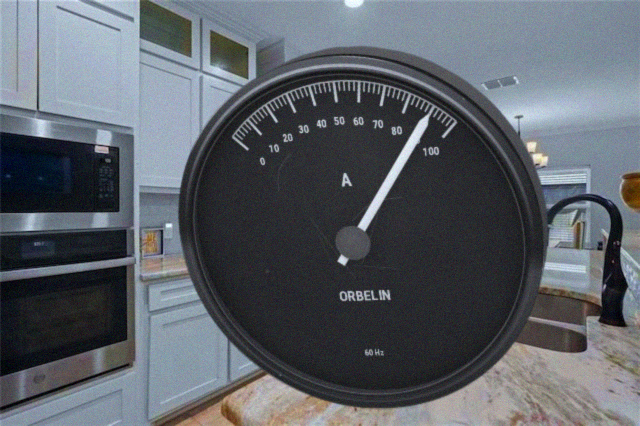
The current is 90 A
